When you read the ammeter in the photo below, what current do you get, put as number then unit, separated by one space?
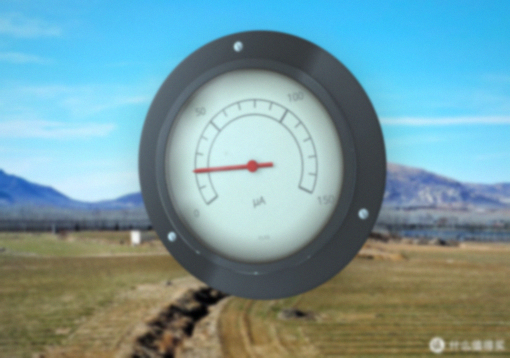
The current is 20 µA
